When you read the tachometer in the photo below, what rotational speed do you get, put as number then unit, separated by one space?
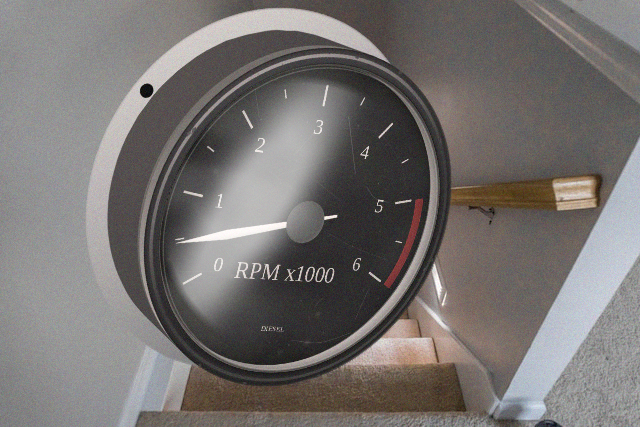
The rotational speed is 500 rpm
